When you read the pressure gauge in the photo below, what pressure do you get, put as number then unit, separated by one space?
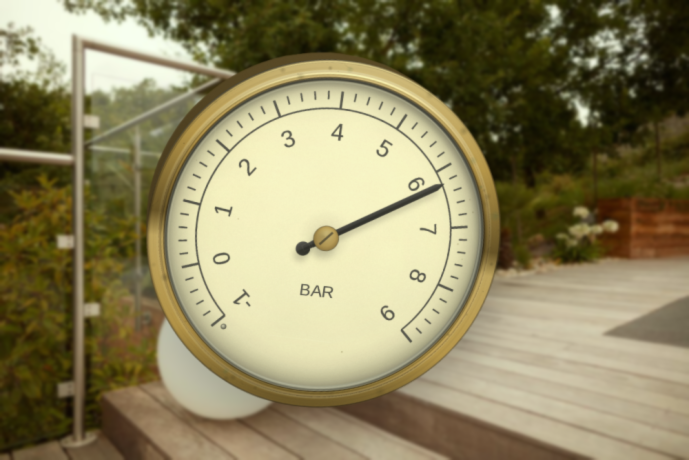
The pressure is 6.2 bar
